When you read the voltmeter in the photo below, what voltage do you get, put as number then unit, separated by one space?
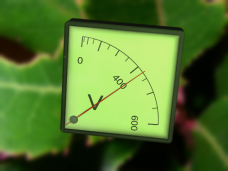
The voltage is 425 V
